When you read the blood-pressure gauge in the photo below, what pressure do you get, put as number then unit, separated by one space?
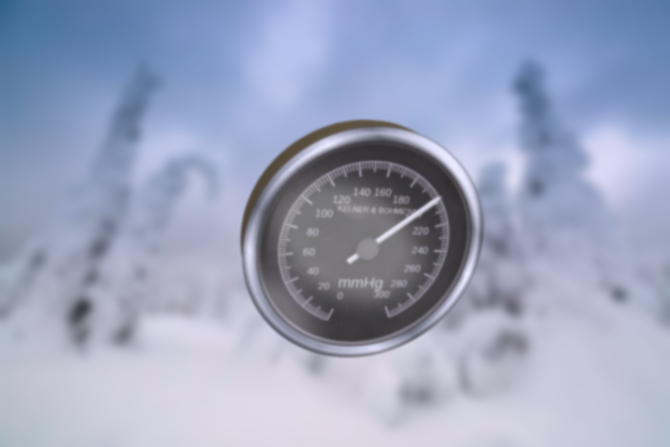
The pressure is 200 mmHg
